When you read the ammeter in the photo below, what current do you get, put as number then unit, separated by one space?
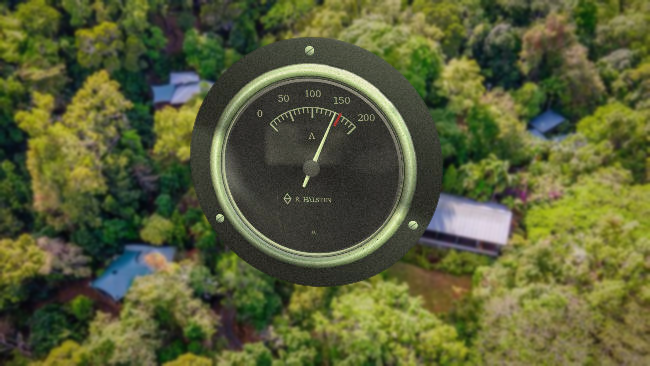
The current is 150 A
